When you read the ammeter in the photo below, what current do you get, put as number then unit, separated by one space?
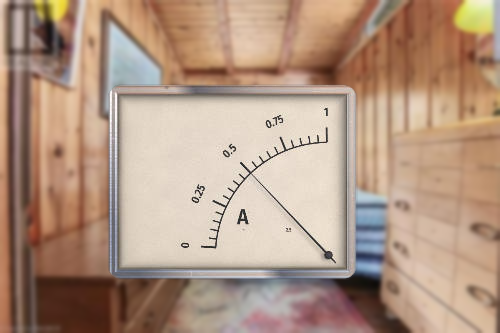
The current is 0.5 A
